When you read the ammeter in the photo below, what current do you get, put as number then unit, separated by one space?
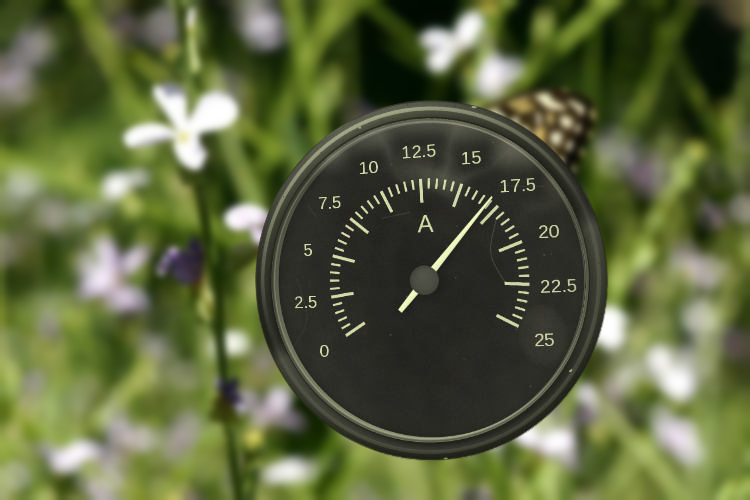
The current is 17 A
